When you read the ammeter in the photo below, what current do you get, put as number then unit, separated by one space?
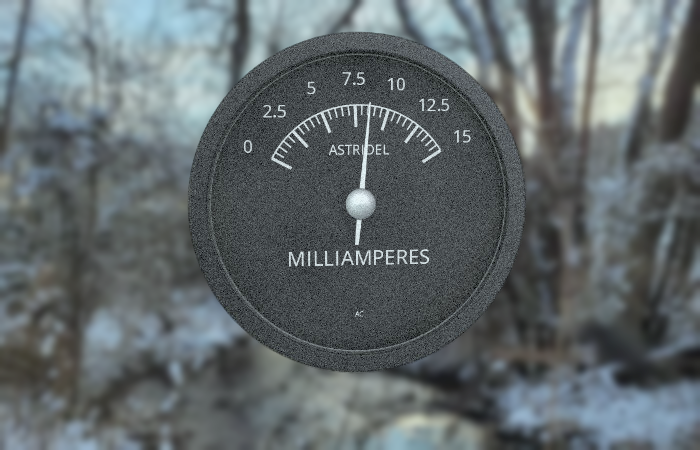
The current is 8.5 mA
